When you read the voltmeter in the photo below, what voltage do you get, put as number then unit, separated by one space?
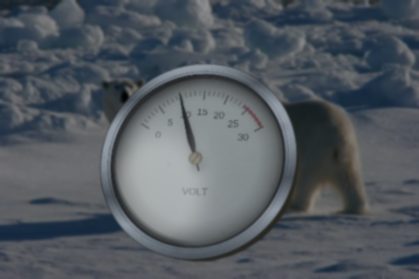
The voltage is 10 V
